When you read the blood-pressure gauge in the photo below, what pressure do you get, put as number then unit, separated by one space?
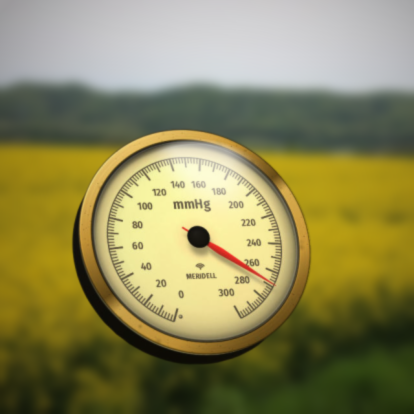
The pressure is 270 mmHg
